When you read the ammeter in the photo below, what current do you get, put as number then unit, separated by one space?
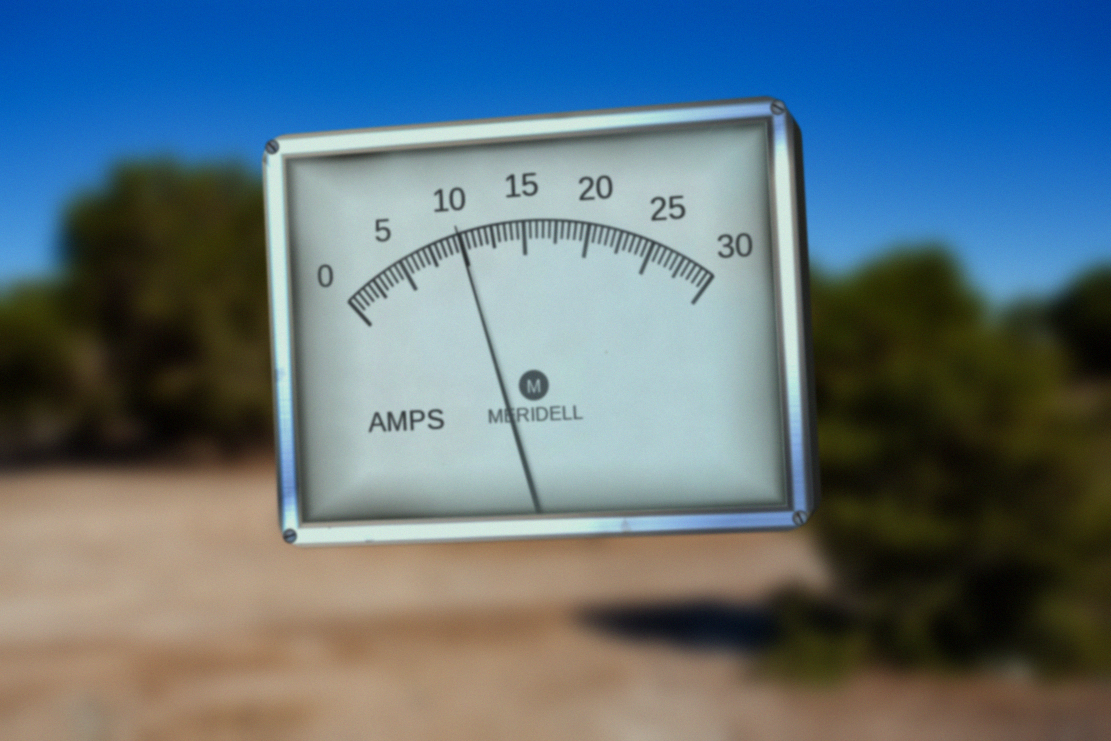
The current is 10 A
